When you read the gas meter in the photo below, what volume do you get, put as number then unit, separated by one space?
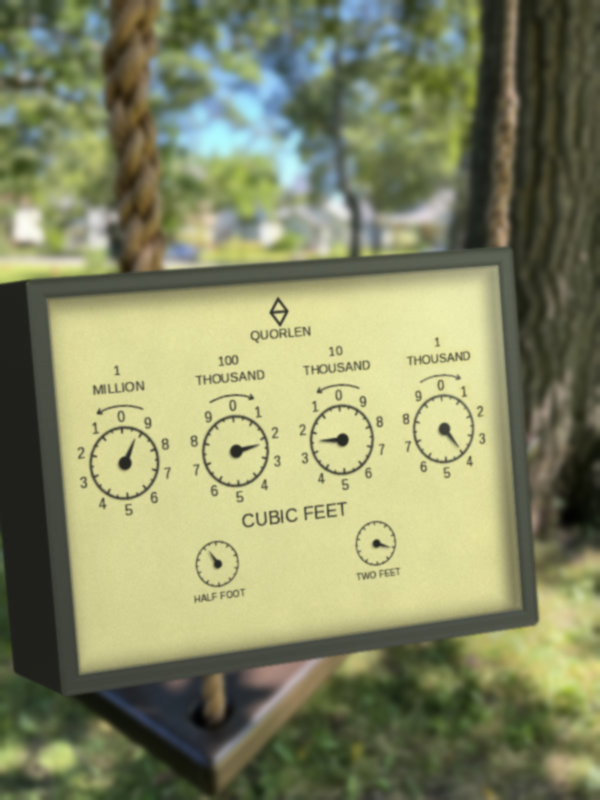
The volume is 922400 ft³
